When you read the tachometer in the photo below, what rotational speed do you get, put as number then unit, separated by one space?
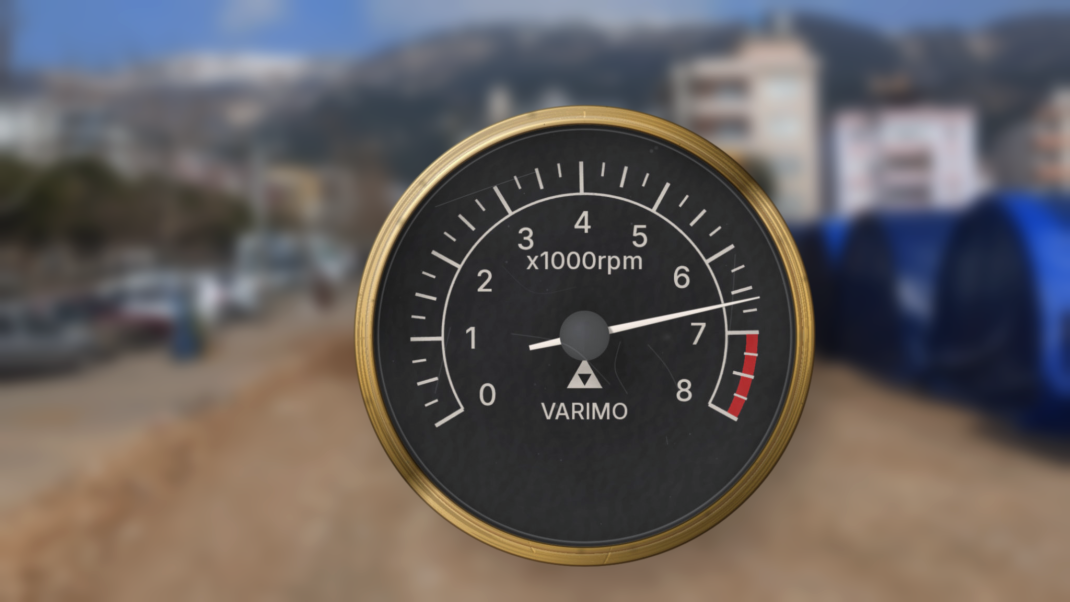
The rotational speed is 6625 rpm
